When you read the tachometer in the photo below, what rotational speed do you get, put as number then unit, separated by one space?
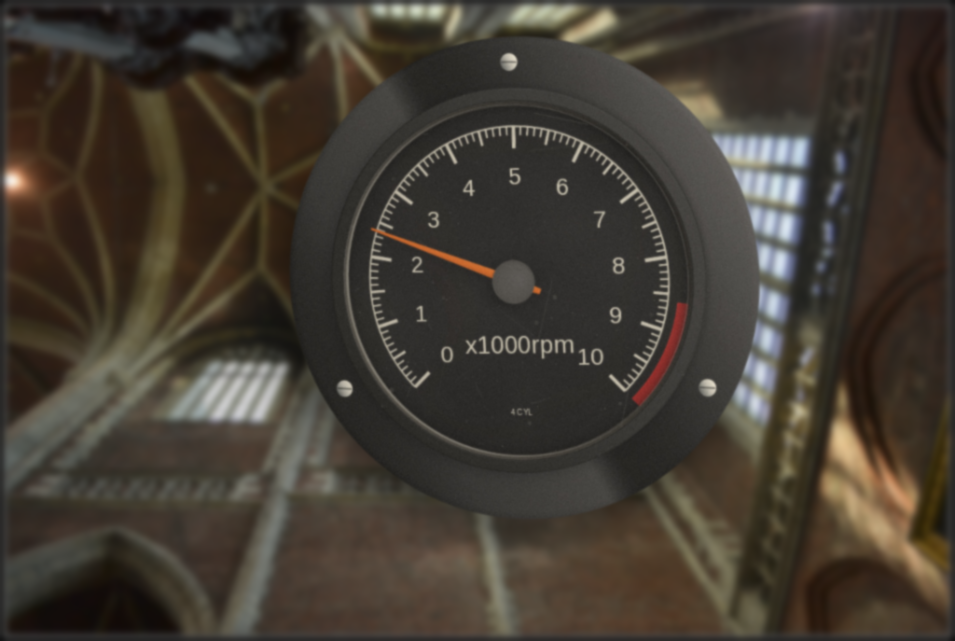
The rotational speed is 2400 rpm
